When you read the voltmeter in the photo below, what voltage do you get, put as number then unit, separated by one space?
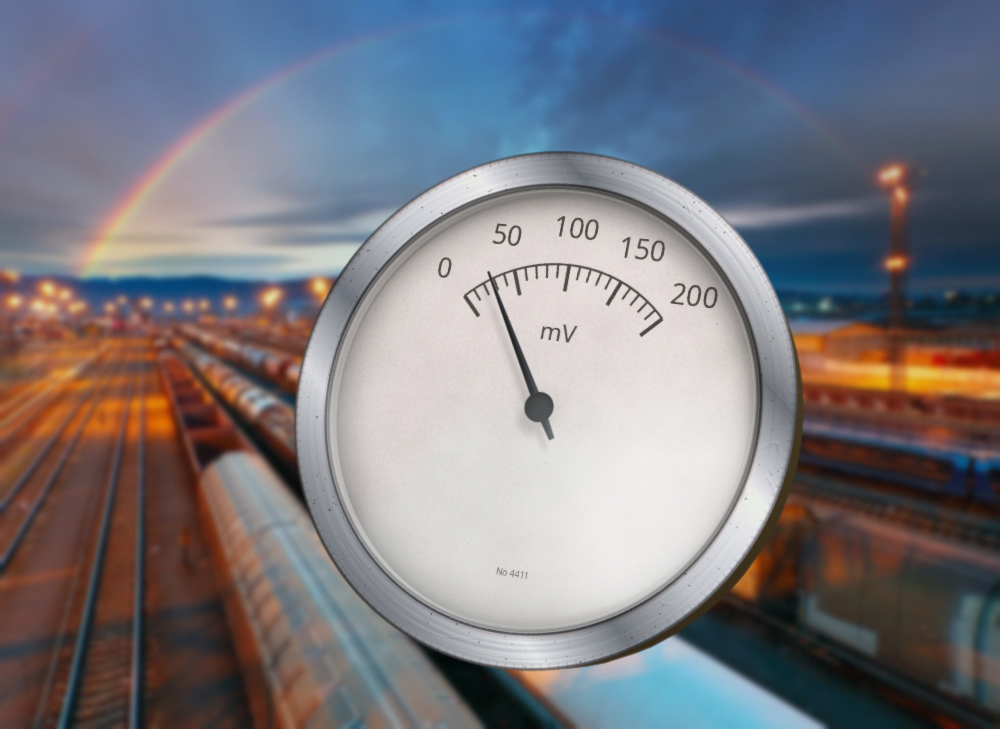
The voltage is 30 mV
